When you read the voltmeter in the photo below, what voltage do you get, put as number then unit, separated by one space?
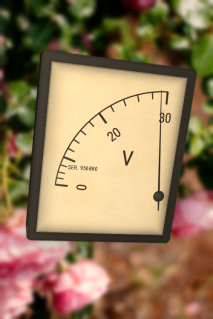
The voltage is 29 V
